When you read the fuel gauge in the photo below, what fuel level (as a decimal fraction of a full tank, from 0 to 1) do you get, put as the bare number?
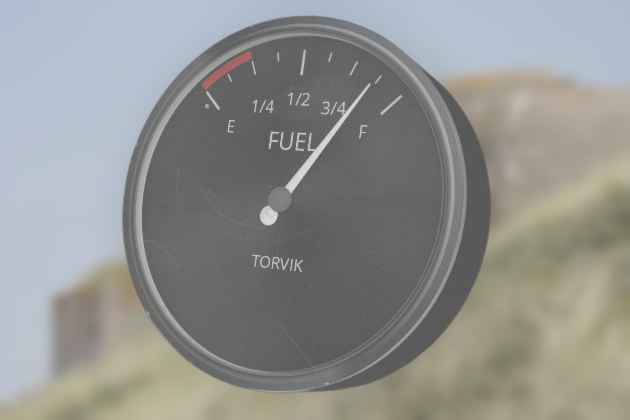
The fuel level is 0.875
